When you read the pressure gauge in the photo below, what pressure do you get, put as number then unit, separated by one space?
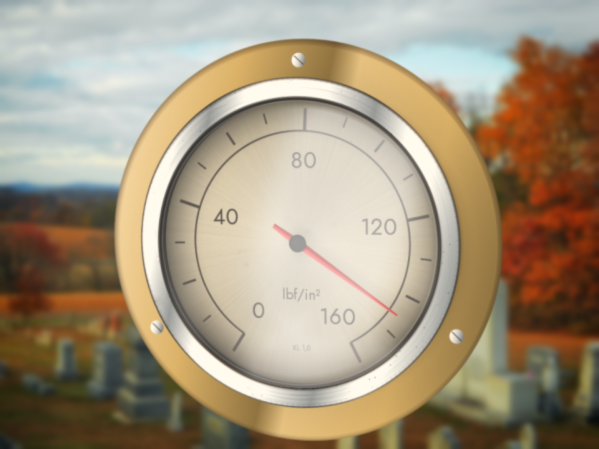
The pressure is 145 psi
